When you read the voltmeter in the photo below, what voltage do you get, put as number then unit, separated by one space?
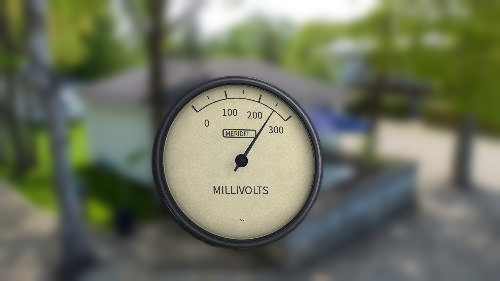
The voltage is 250 mV
